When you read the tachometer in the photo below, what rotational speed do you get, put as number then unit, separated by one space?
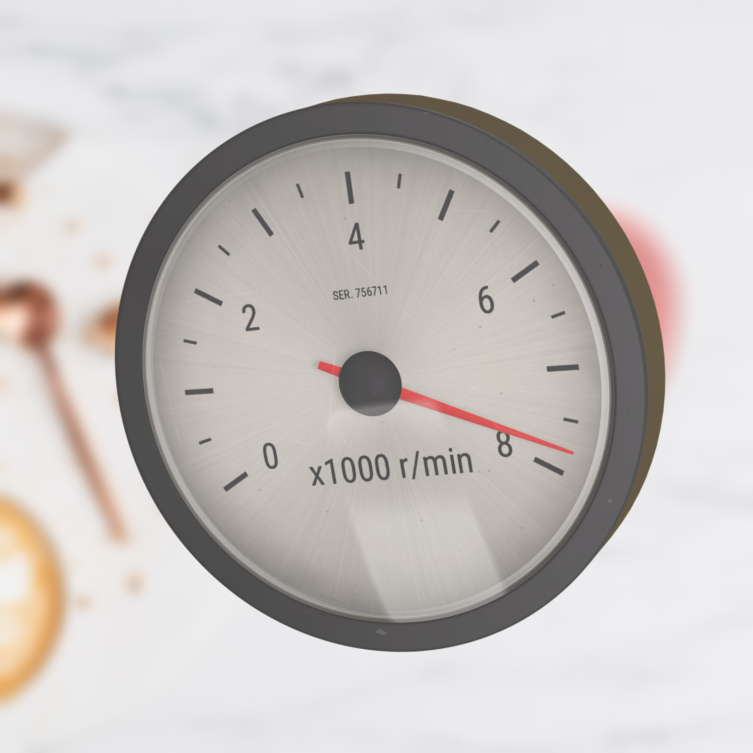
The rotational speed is 7750 rpm
